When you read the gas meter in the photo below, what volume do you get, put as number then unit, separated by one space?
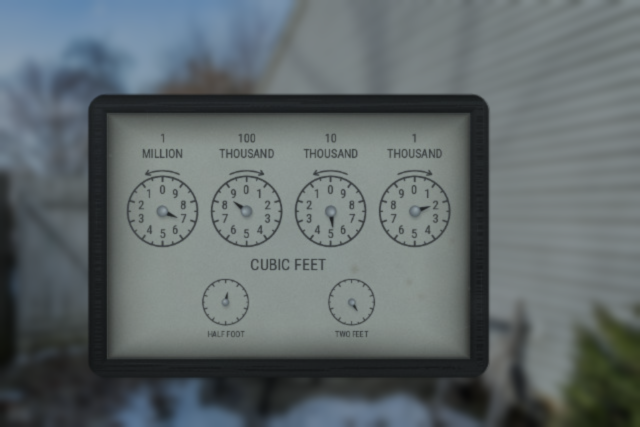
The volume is 685200 ft³
